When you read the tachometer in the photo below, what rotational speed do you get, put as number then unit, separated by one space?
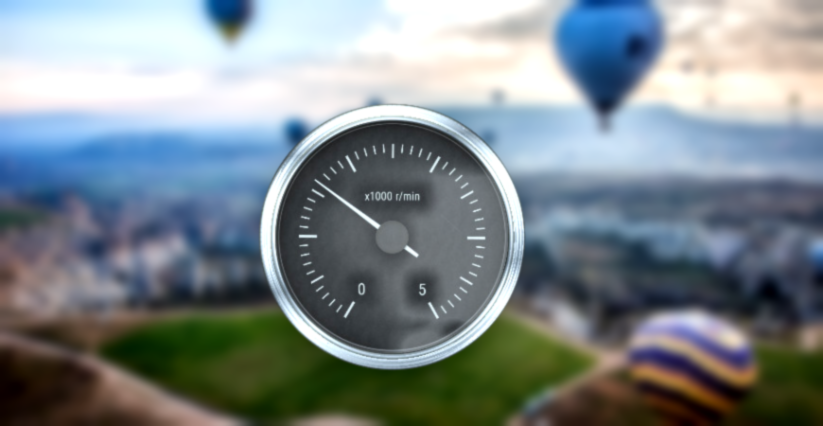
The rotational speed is 1600 rpm
